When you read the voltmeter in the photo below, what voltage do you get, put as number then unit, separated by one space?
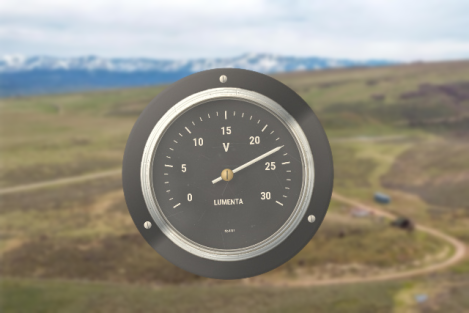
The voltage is 23 V
